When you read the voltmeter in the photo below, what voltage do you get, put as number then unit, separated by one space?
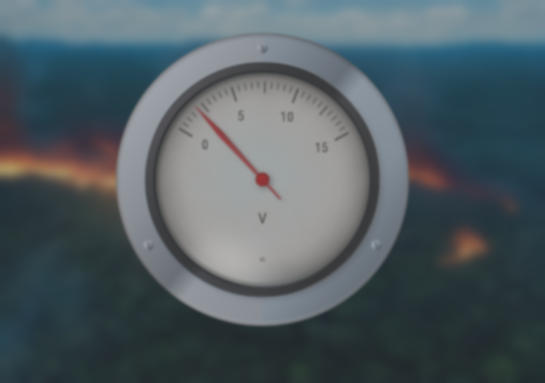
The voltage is 2 V
